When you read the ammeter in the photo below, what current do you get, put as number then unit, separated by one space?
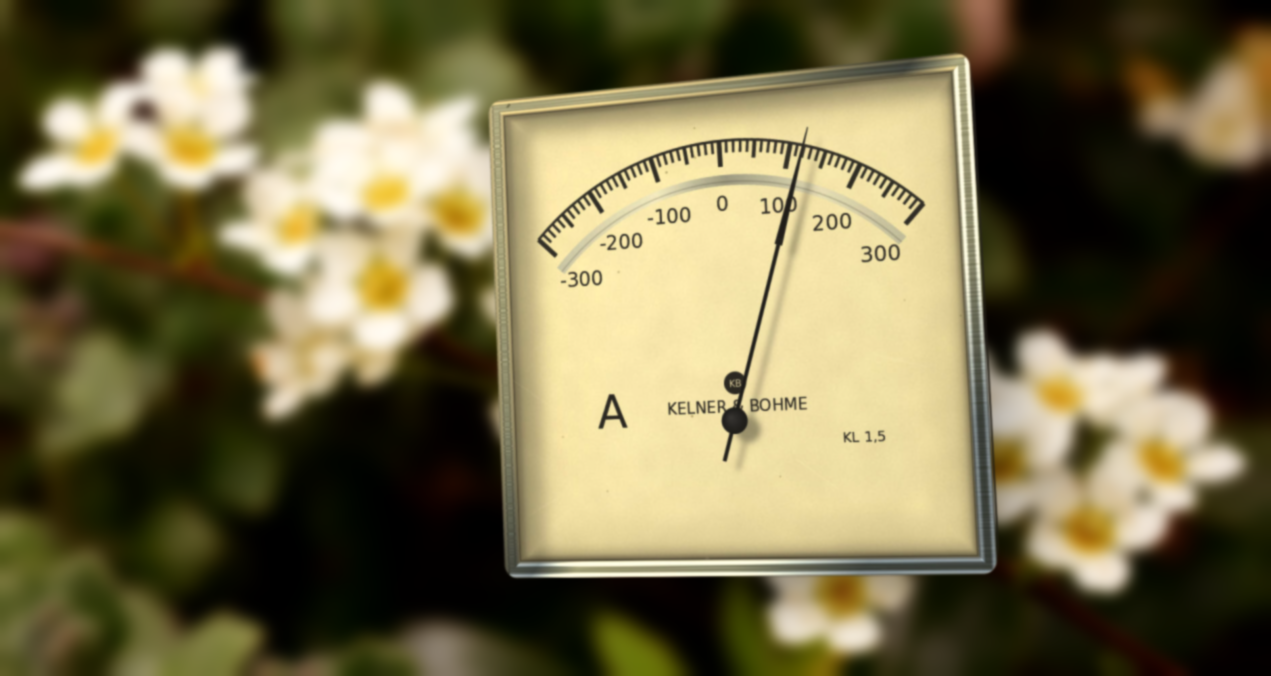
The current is 120 A
